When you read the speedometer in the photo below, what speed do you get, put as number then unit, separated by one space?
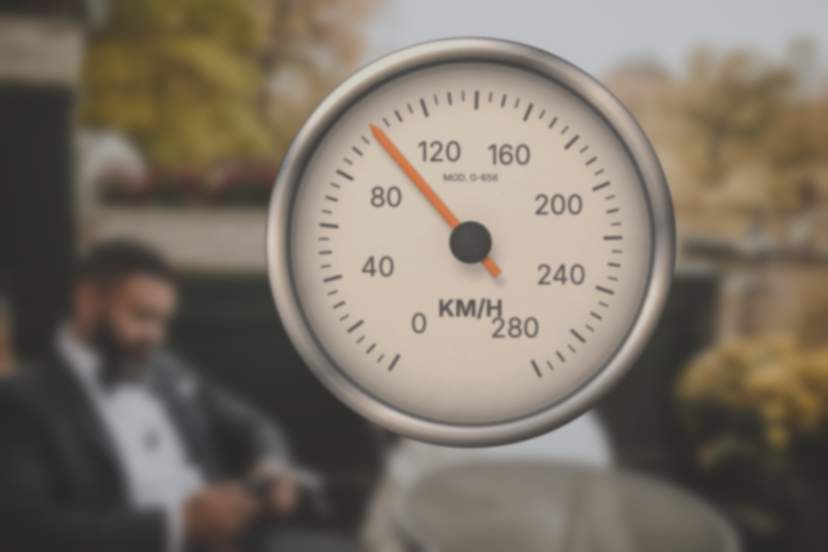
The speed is 100 km/h
